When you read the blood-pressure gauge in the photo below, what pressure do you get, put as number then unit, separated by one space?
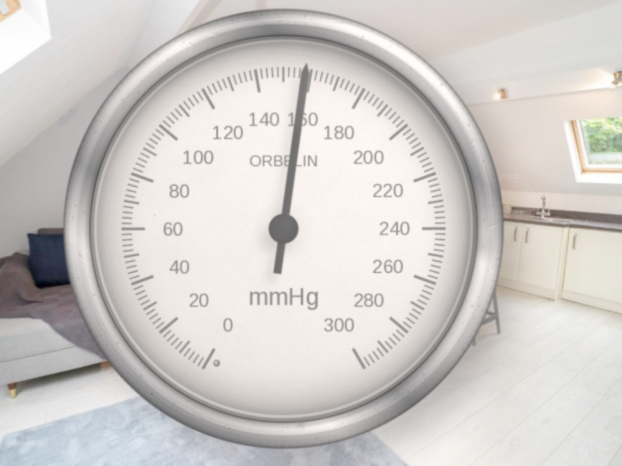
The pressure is 158 mmHg
